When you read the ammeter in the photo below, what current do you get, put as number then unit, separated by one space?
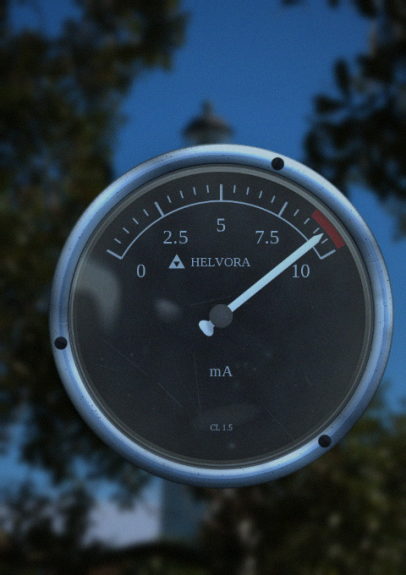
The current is 9.25 mA
